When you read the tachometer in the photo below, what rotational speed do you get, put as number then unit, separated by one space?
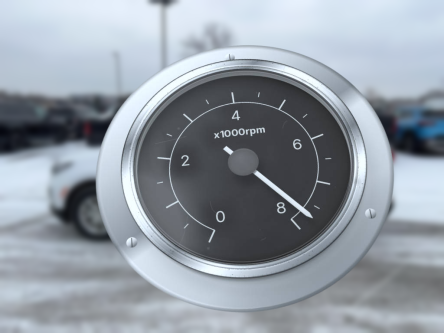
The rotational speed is 7750 rpm
